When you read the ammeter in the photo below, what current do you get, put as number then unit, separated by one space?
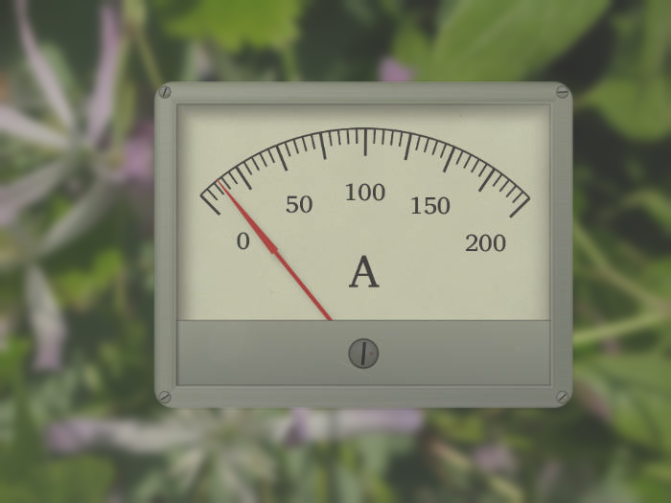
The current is 12.5 A
